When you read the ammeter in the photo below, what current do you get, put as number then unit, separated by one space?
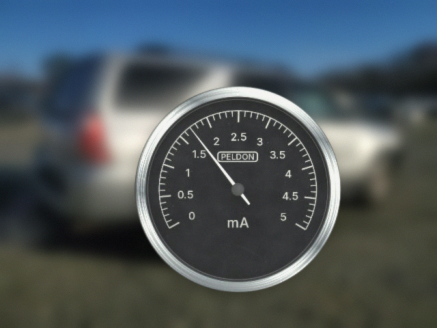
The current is 1.7 mA
